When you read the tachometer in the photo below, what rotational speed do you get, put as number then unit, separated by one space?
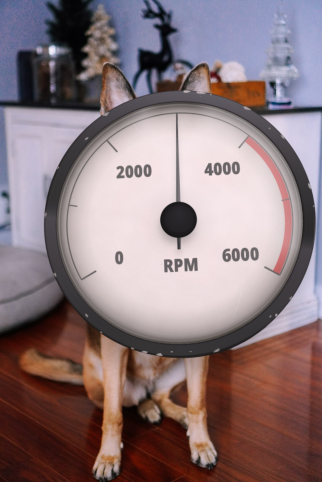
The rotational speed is 3000 rpm
